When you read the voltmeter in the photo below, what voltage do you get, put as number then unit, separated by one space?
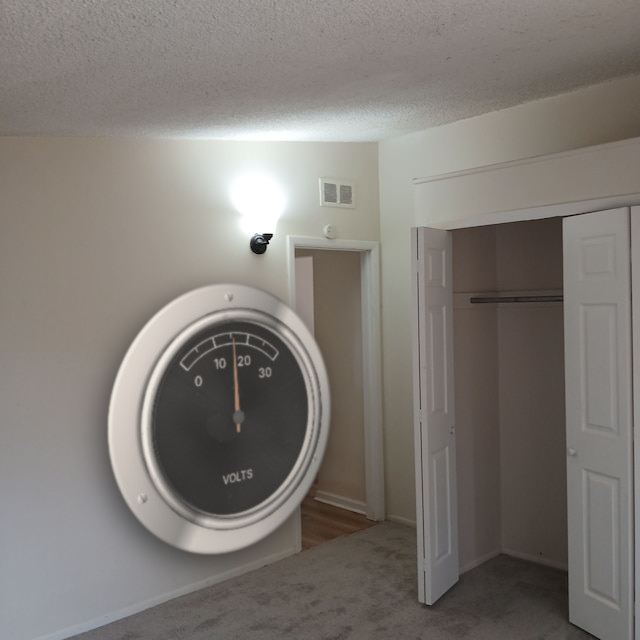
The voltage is 15 V
